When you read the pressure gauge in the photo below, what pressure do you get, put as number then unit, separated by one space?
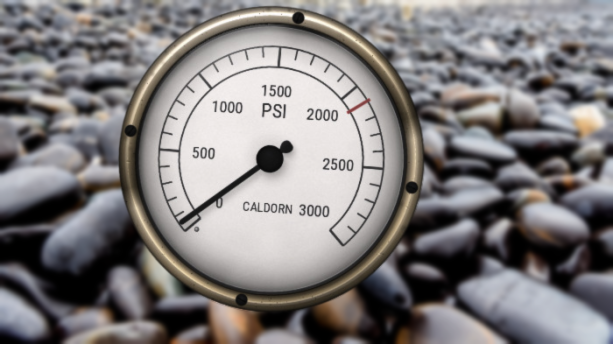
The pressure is 50 psi
